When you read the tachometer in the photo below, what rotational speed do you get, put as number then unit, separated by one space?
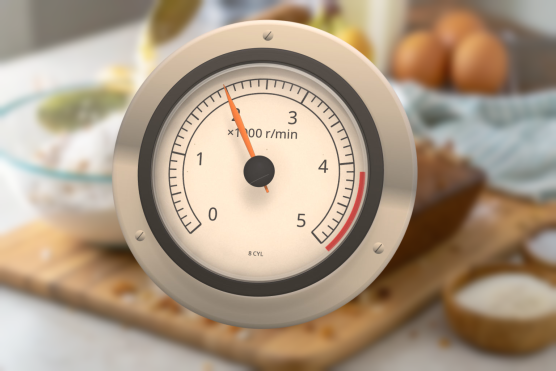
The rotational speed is 2000 rpm
